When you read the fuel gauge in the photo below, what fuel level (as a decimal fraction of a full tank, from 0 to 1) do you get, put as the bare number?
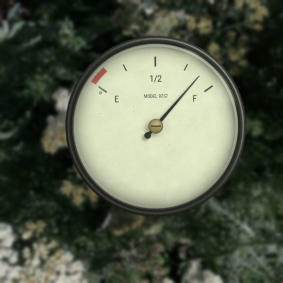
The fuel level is 0.875
